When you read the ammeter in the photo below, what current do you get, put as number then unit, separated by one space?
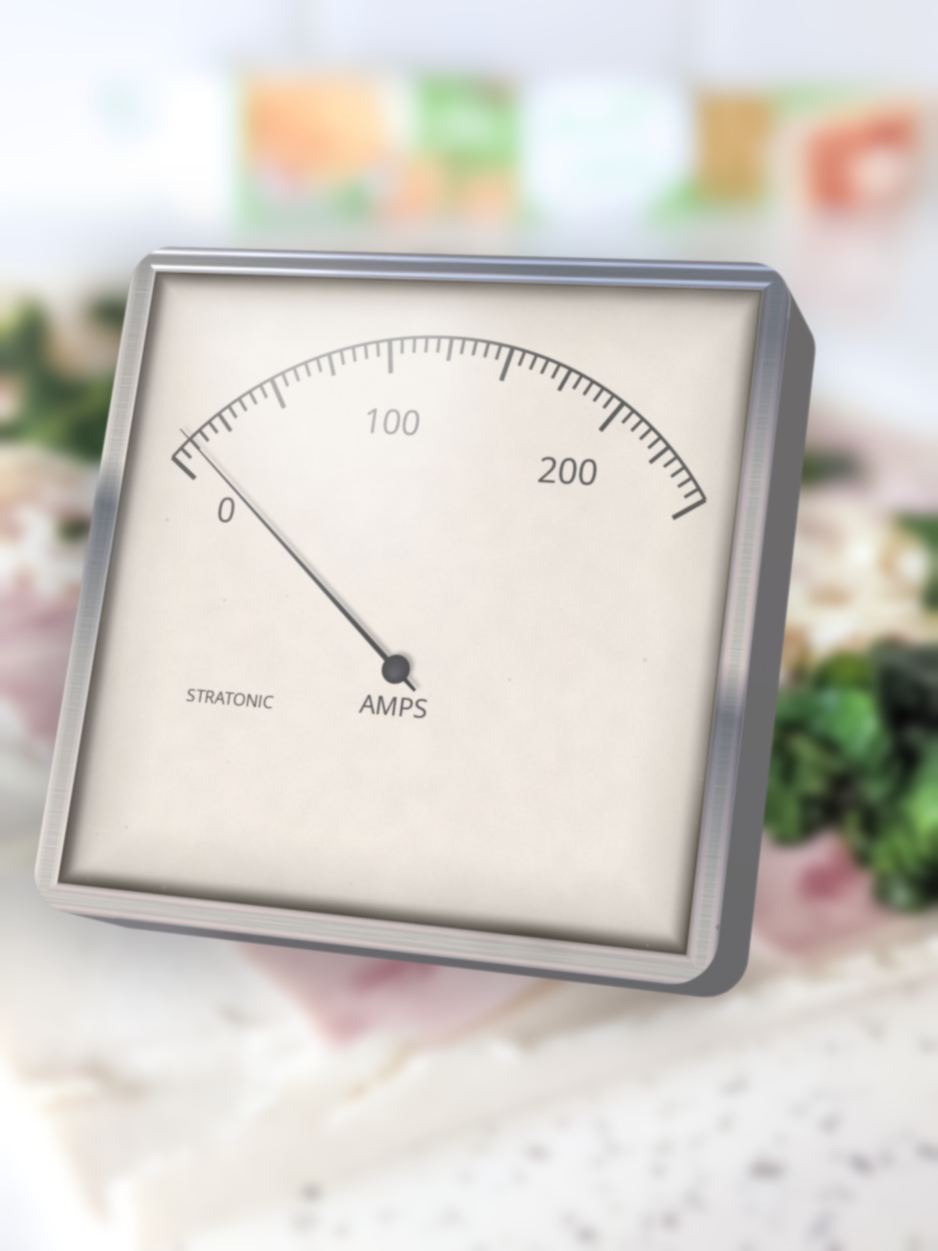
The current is 10 A
